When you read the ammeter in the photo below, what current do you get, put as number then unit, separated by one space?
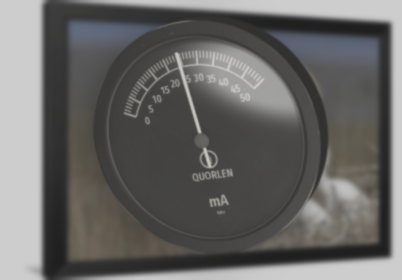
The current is 25 mA
